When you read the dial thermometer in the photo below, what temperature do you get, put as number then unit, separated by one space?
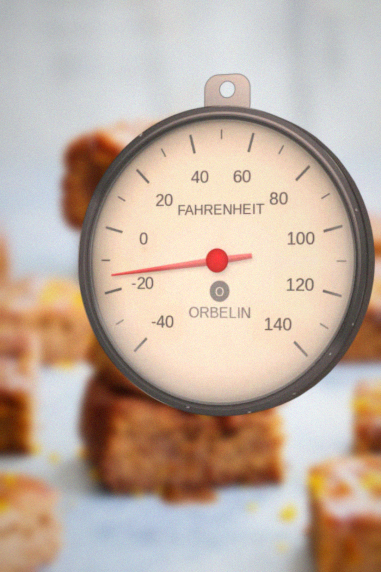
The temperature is -15 °F
